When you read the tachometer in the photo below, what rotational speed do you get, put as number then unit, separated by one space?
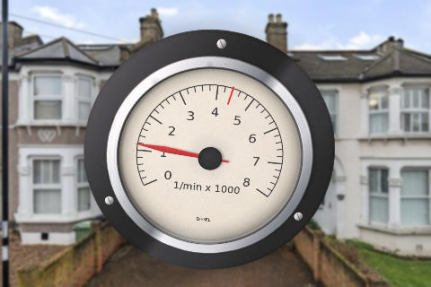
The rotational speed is 1200 rpm
